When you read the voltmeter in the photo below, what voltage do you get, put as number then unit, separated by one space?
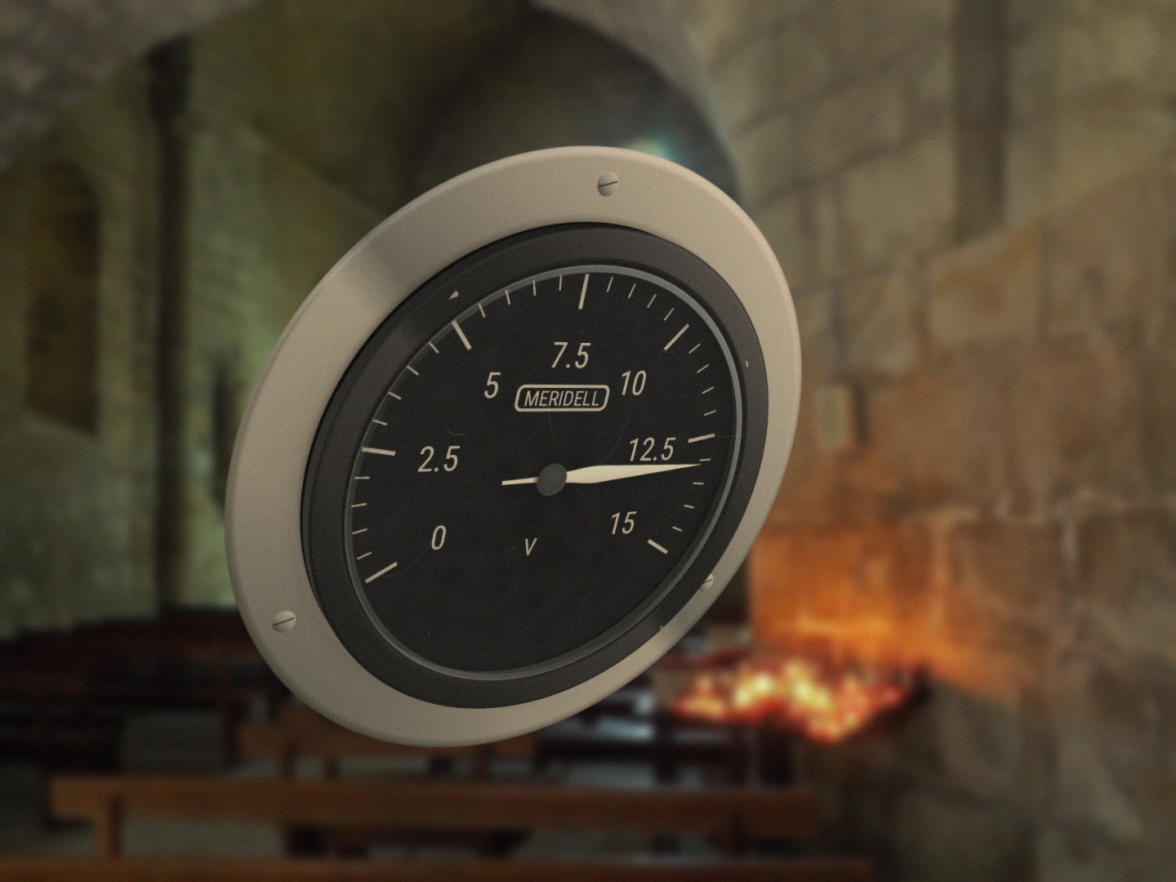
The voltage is 13 V
